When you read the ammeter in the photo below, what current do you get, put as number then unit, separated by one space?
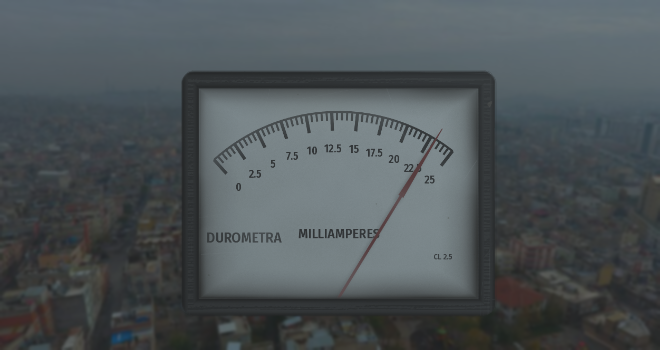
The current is 23 mA
